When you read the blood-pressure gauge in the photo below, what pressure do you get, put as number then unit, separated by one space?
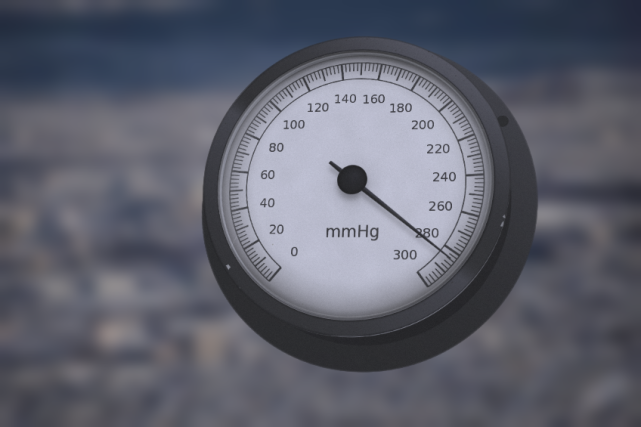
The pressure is 284 mmHg
